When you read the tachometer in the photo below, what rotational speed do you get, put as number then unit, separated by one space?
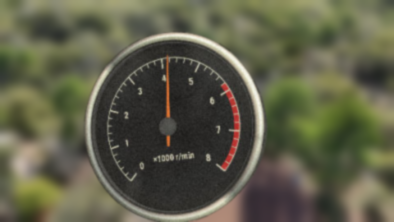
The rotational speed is 4200 rpm
